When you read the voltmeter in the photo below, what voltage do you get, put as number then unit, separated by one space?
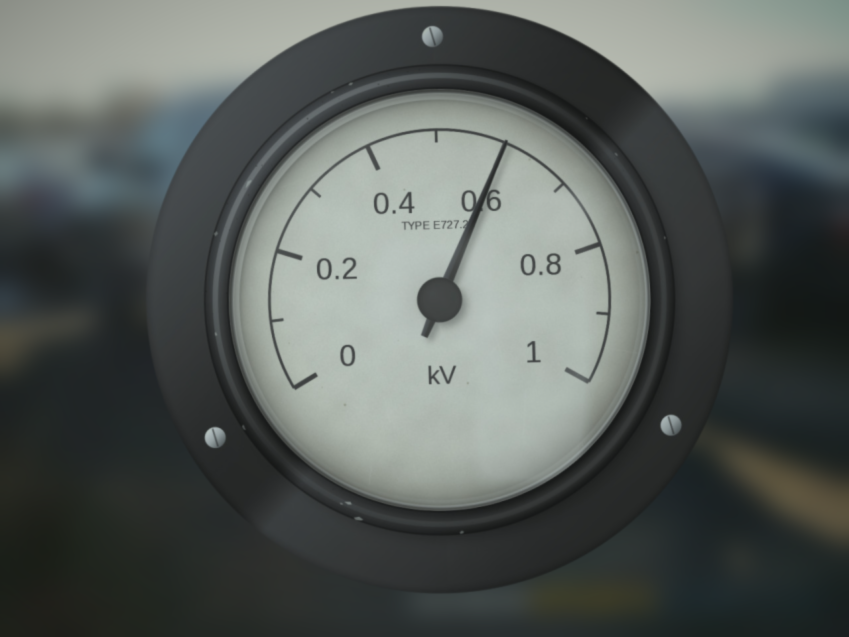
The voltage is 0.6 kV
